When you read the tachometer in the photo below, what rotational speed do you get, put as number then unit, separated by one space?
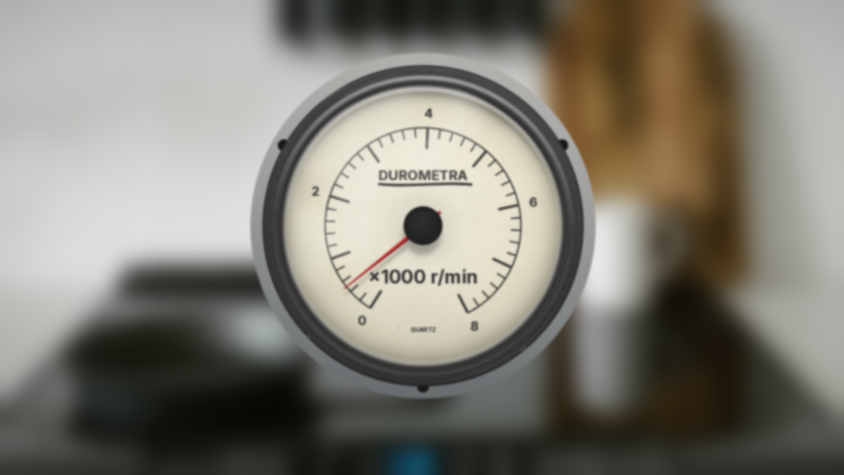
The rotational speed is 500 rpm
